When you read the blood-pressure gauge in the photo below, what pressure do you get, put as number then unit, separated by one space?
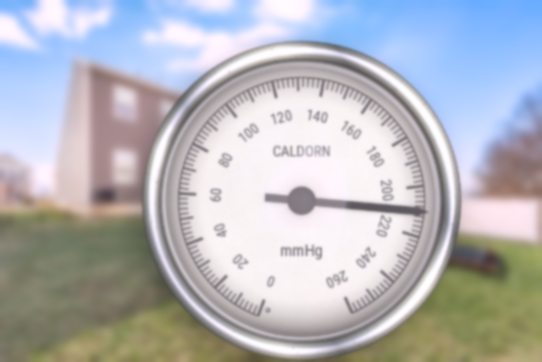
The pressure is 210 mmHg
